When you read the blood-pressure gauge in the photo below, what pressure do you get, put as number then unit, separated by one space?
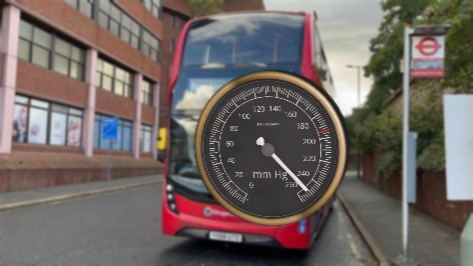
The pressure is 250 mmHg
